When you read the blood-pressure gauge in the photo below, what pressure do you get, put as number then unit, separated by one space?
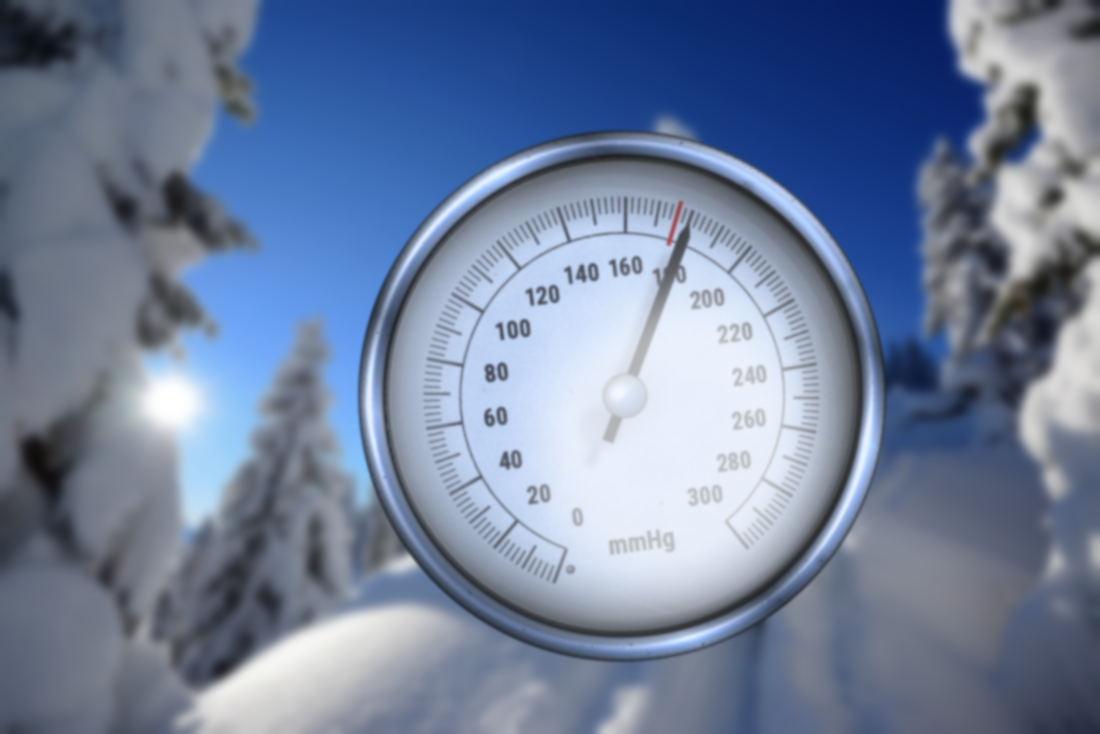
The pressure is 180 mmHg
